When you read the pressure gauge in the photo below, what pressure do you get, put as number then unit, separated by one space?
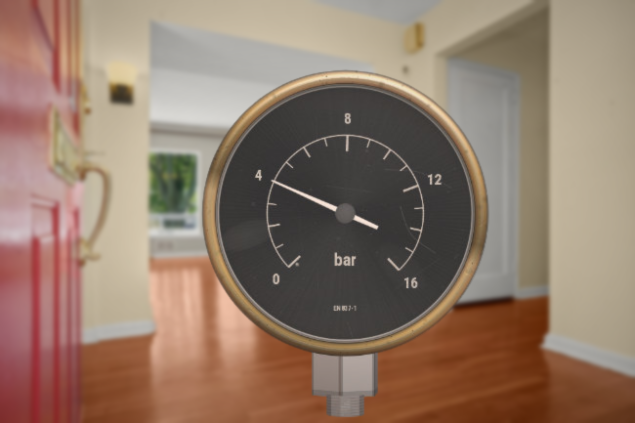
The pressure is 4 bar
